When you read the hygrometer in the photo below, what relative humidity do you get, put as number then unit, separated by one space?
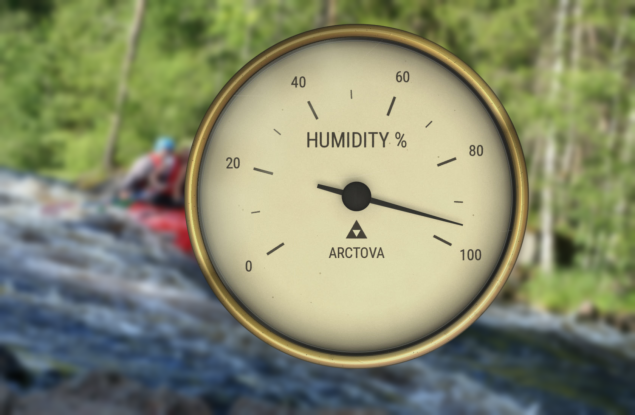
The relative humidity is 95 %
